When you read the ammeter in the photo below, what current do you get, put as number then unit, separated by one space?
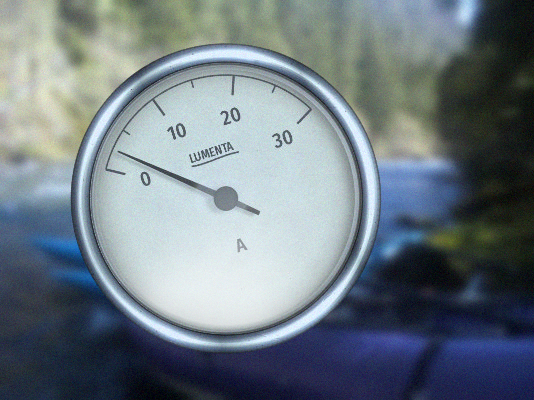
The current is 2.5 A
